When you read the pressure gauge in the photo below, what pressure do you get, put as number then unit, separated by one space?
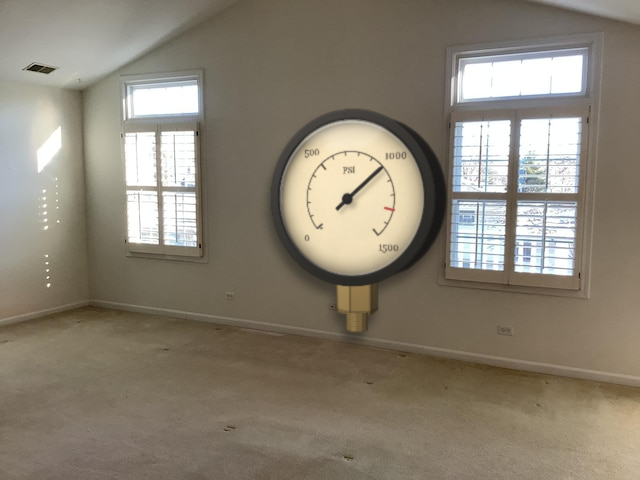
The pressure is 1000 psi
